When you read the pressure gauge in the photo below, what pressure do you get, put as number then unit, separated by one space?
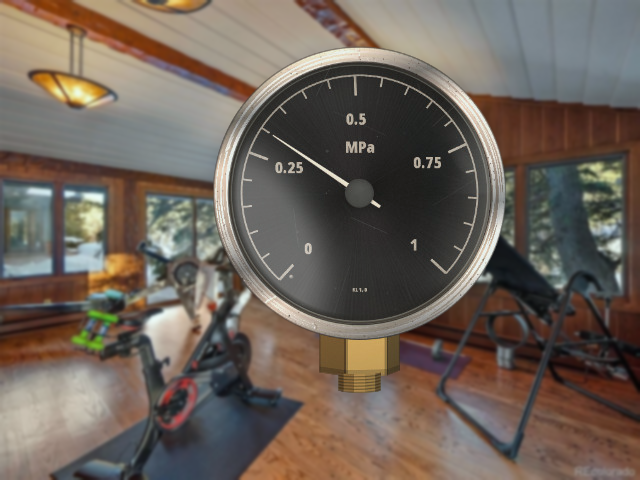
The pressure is 0.3 MPa
